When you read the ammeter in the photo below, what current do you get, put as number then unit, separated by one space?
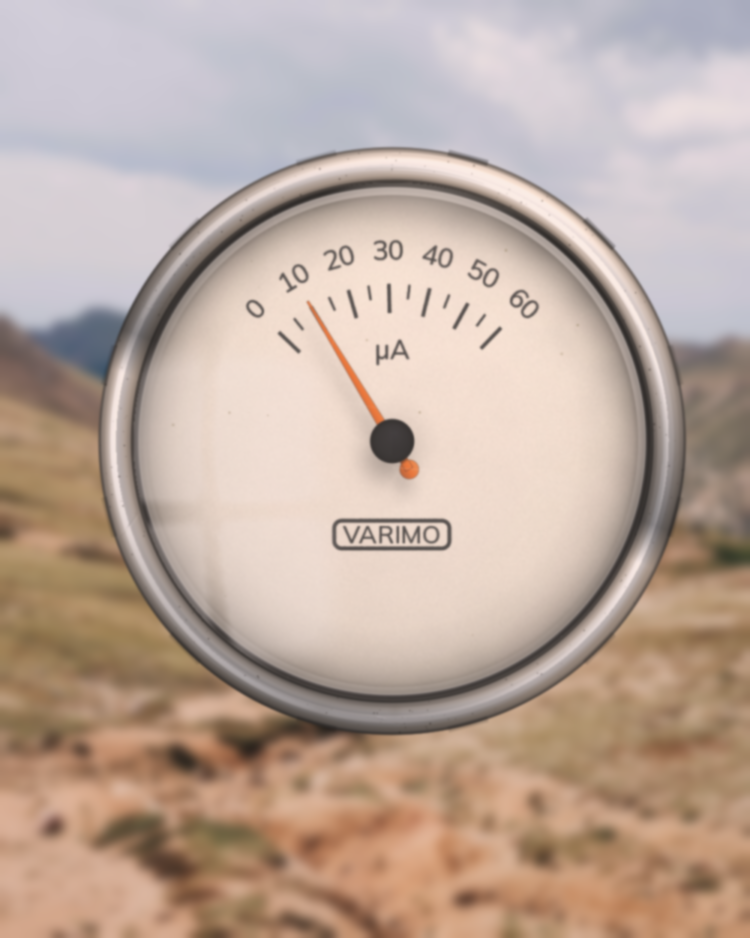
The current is 10 µA
